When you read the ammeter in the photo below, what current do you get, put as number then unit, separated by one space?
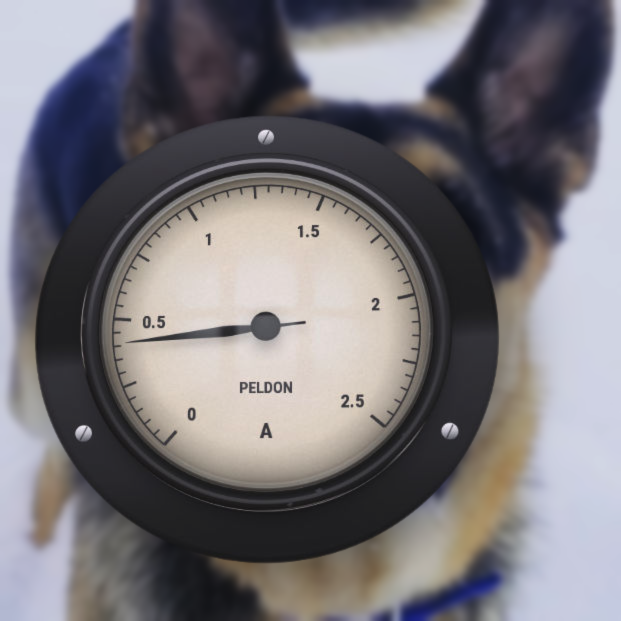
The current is 0.4 A
